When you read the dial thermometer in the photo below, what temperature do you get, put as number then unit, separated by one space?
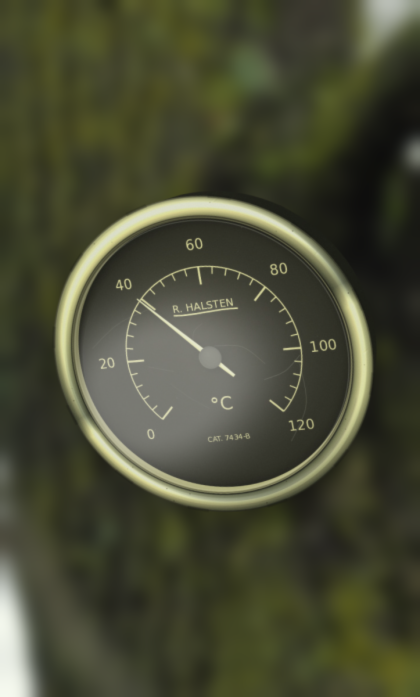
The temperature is 40 °C
